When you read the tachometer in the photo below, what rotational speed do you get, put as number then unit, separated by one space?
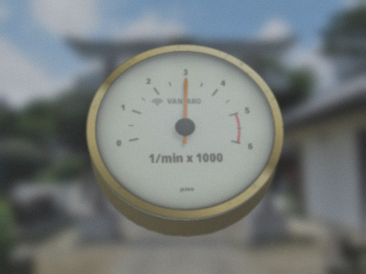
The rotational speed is 3000 rpm
